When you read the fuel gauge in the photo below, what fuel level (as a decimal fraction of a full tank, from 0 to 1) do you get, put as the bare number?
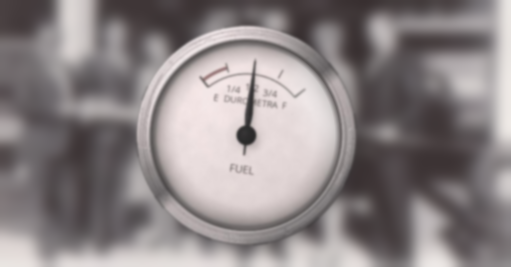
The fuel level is 0.5
